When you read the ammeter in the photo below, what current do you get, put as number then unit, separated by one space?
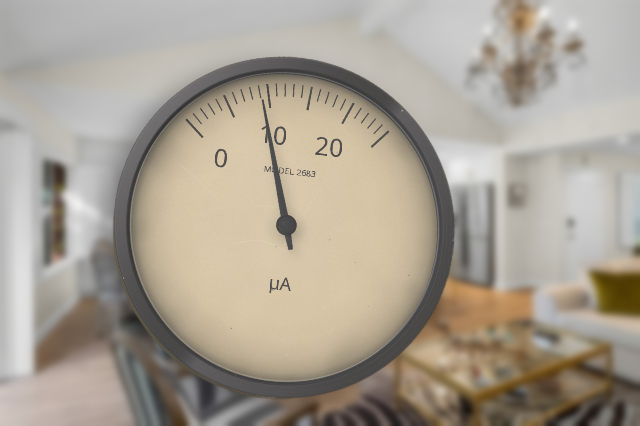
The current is 9 µA
